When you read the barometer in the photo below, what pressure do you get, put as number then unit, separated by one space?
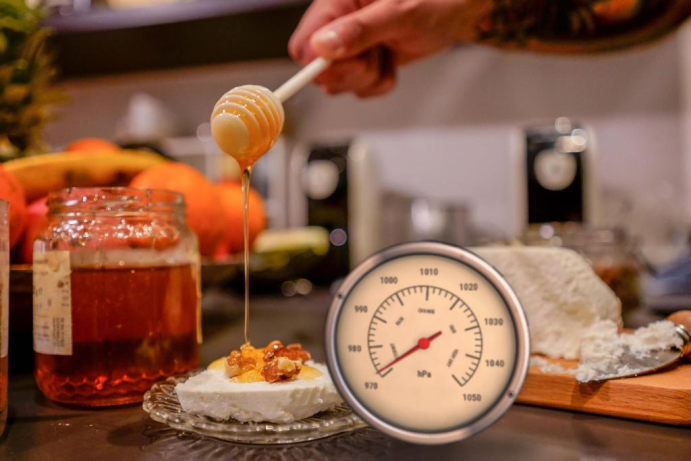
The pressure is 972 hPa
